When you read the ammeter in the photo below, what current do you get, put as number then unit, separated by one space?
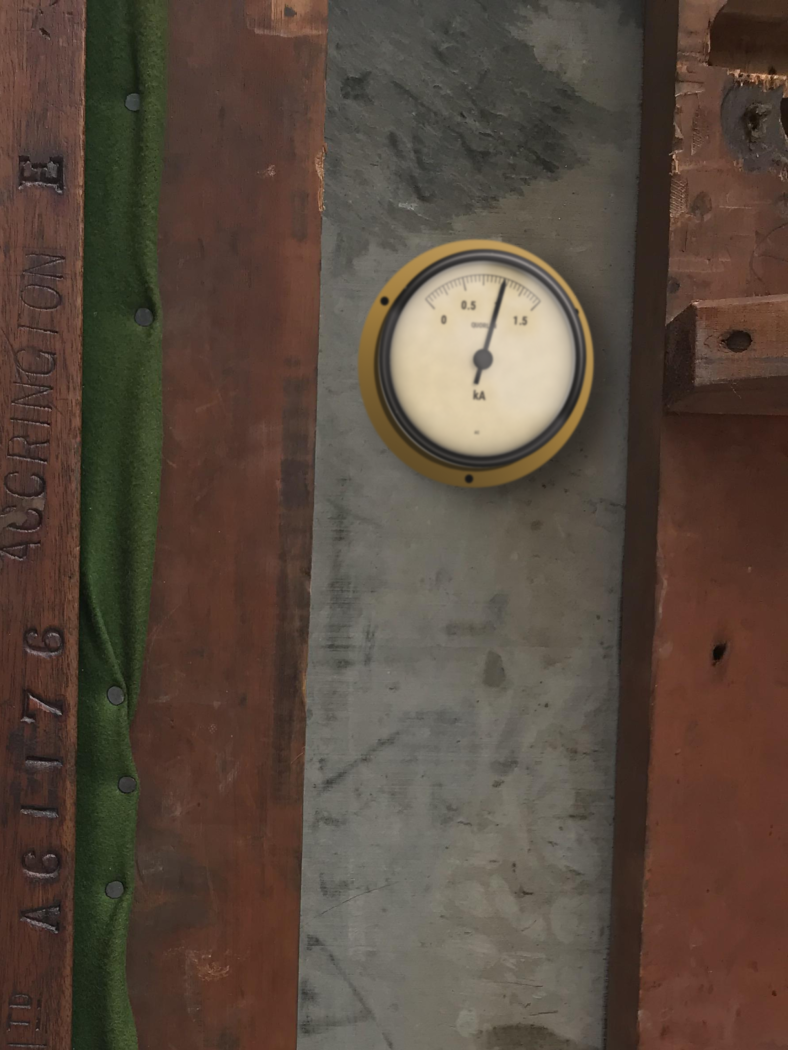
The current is 1 kA
